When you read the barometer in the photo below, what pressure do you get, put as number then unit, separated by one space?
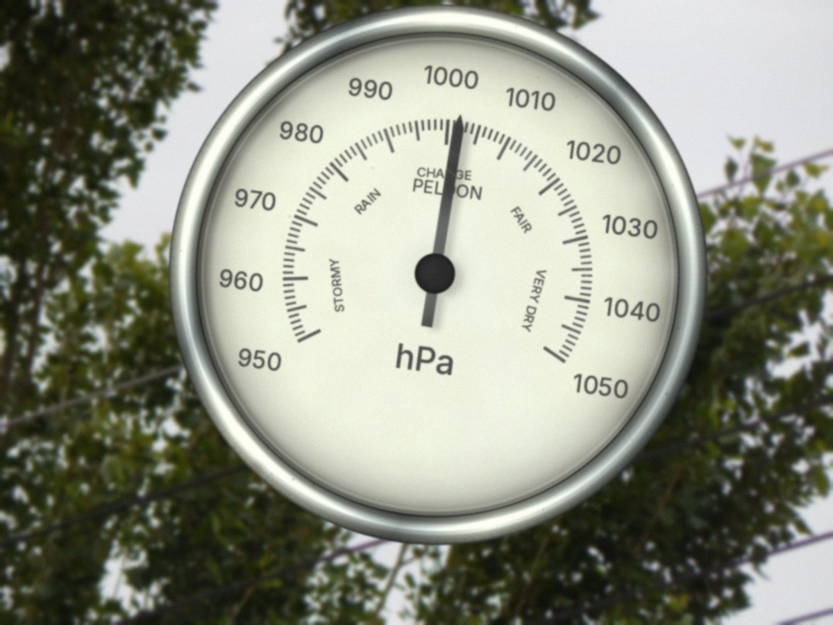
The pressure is 1002 hPa
